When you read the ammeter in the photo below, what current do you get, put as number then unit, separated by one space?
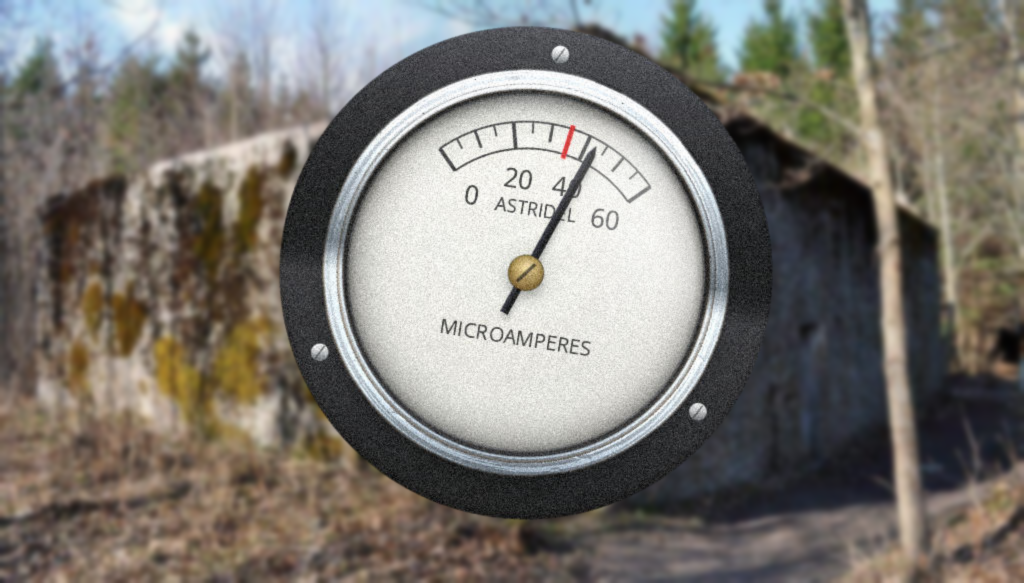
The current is 42.5 µA
